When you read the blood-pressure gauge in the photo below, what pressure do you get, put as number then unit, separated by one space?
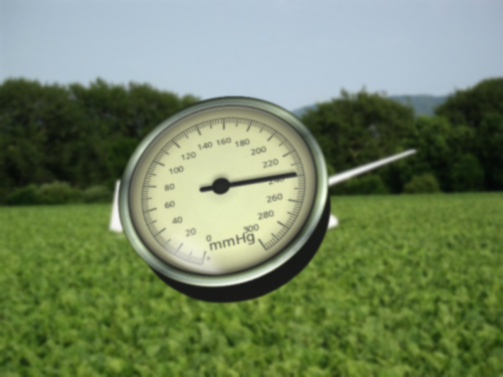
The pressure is 240 mmHg
